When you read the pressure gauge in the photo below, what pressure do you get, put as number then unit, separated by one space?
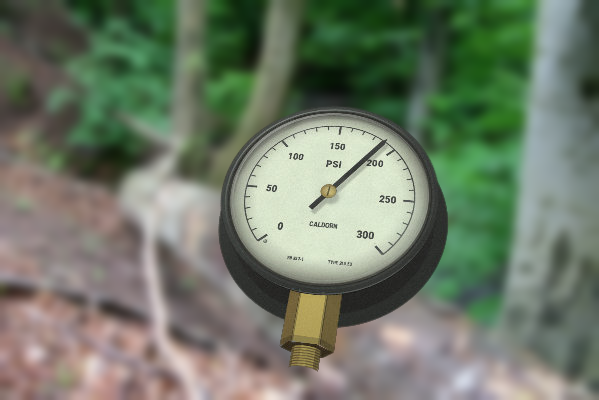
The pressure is 190 psi
